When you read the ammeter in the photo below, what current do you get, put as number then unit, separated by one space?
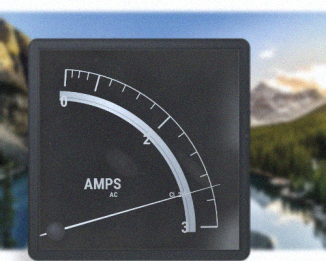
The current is 2.7 A
